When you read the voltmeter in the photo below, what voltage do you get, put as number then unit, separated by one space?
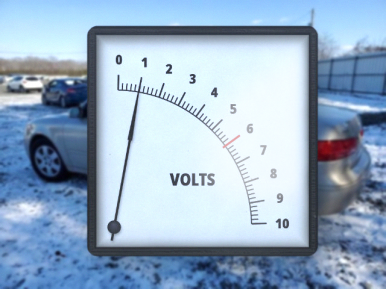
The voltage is 1 V
